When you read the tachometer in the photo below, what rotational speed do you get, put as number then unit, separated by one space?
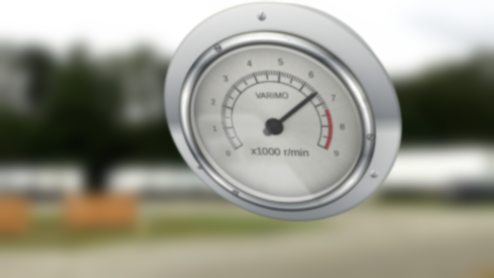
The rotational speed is 6500 rpm
